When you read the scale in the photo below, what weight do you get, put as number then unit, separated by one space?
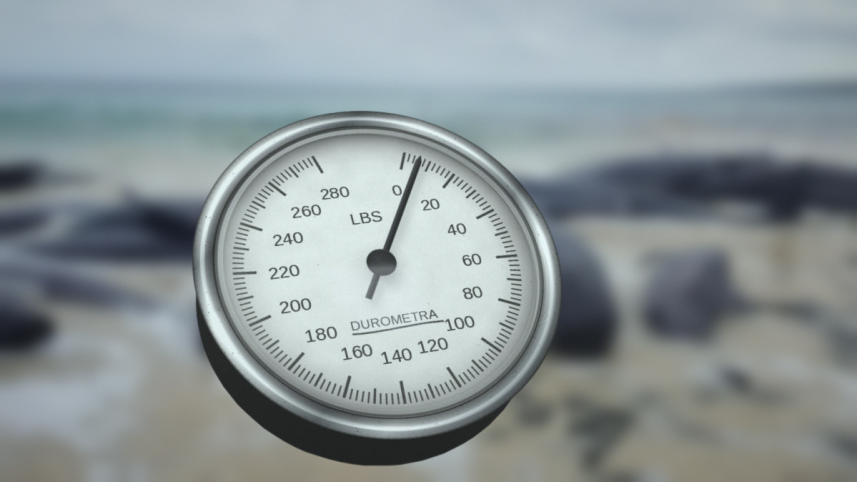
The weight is 6 lb
